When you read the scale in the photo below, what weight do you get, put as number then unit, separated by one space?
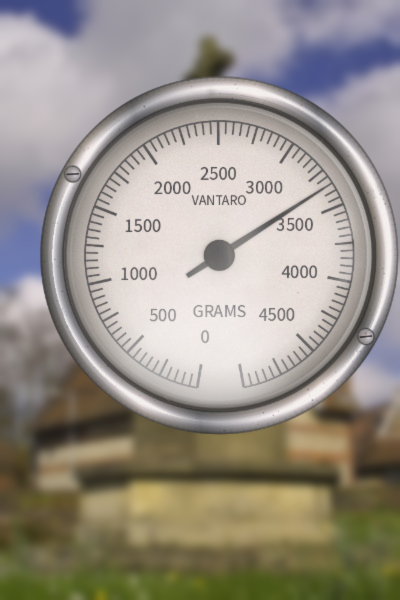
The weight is 3350 g
